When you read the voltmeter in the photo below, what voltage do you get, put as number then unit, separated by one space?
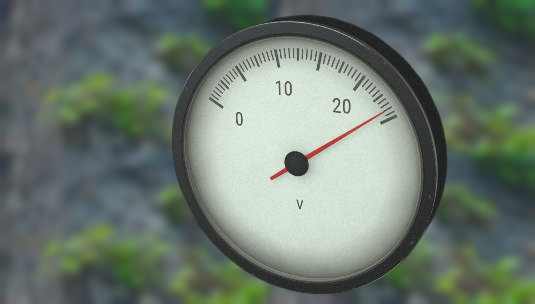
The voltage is 24 V
